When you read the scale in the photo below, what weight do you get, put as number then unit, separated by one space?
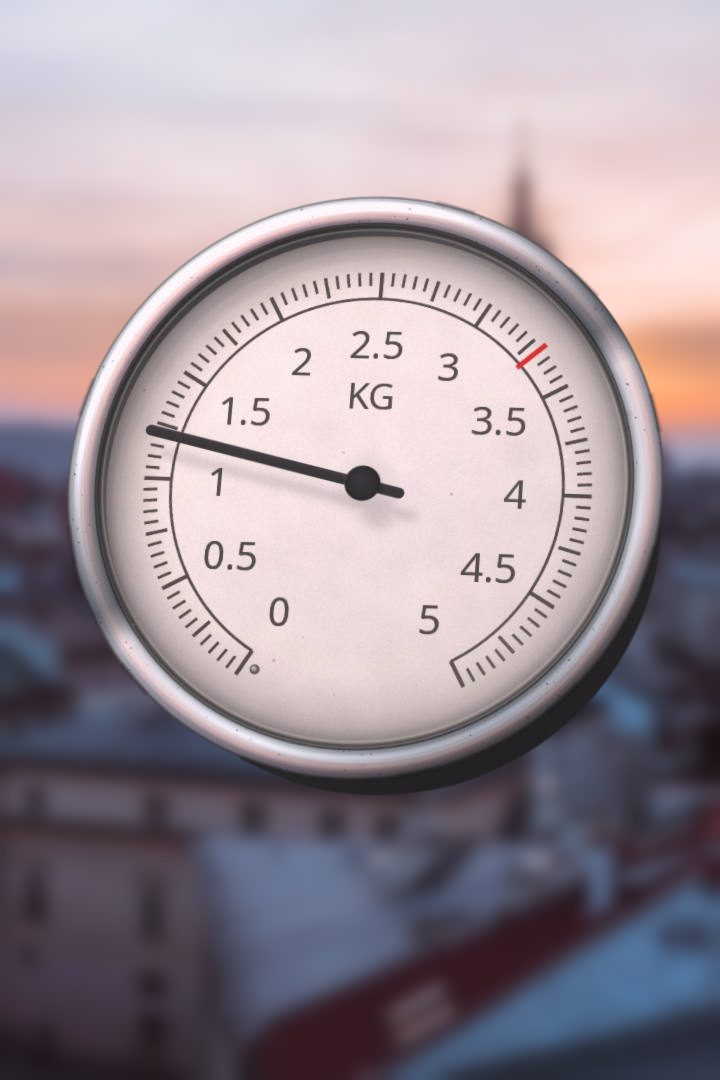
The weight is 1.2 kg
